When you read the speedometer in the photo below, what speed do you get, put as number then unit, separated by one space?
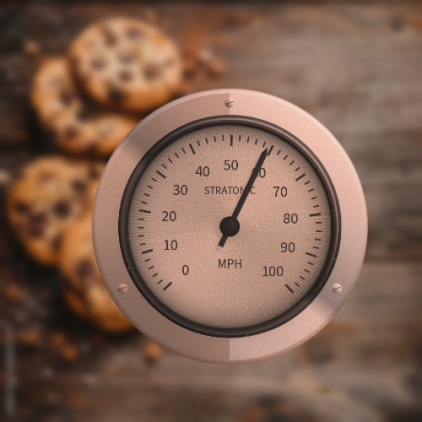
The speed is 59 mph
